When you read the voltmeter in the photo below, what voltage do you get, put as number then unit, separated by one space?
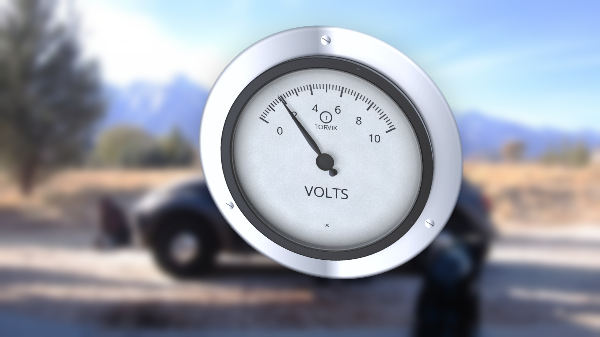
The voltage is 2 V
